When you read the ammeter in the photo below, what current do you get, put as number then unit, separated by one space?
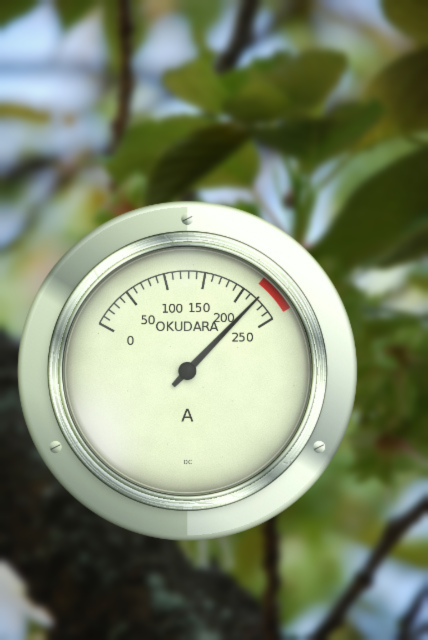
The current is 220 A
